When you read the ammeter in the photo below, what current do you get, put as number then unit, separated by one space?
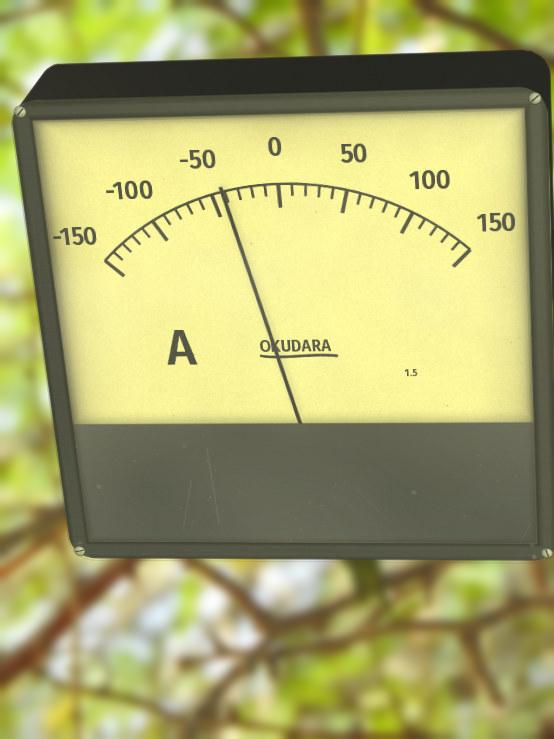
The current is -40 A
